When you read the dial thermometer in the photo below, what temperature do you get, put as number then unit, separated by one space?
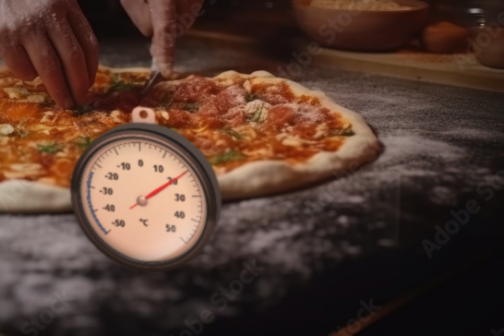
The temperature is 20 °C
